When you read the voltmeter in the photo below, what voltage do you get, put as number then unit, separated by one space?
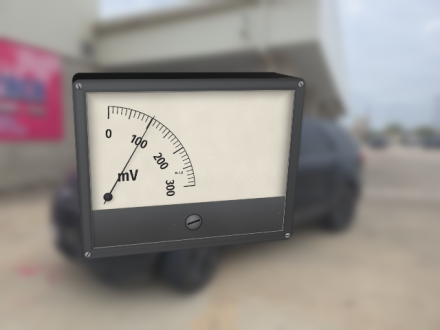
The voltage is 100 mV
